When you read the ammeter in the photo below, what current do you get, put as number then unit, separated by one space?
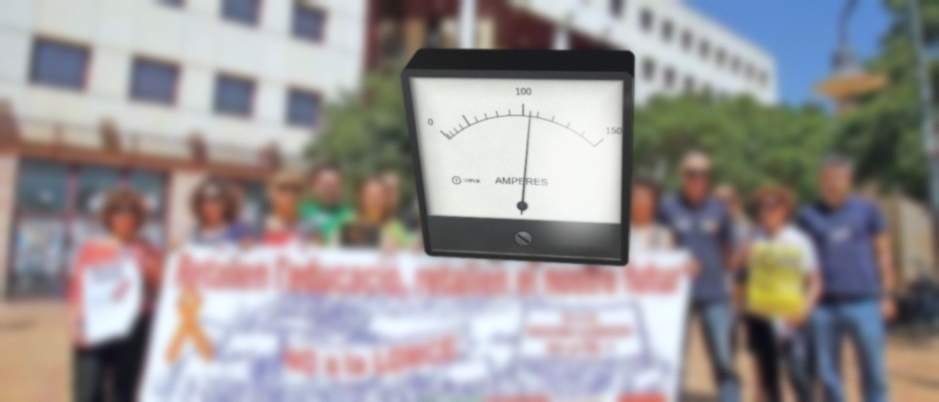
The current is 105 A
